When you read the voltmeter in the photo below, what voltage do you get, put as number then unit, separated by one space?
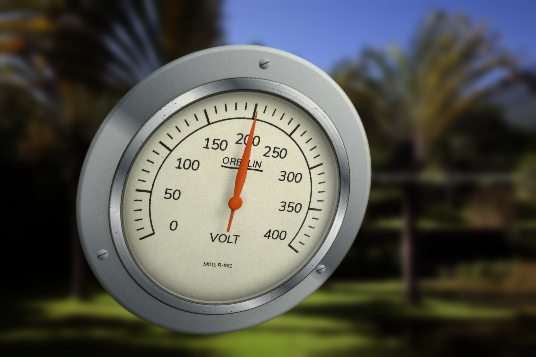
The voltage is 200 V
